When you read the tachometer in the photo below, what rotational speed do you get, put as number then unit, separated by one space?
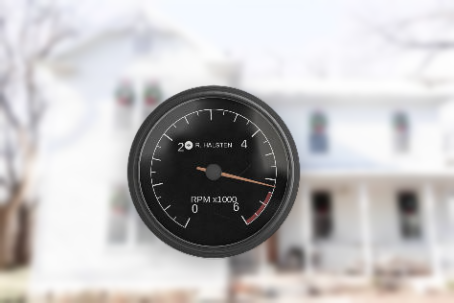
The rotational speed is 5125 rpm
